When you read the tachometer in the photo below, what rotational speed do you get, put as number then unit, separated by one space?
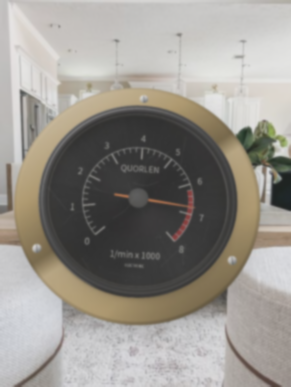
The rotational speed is 6800 rpm
